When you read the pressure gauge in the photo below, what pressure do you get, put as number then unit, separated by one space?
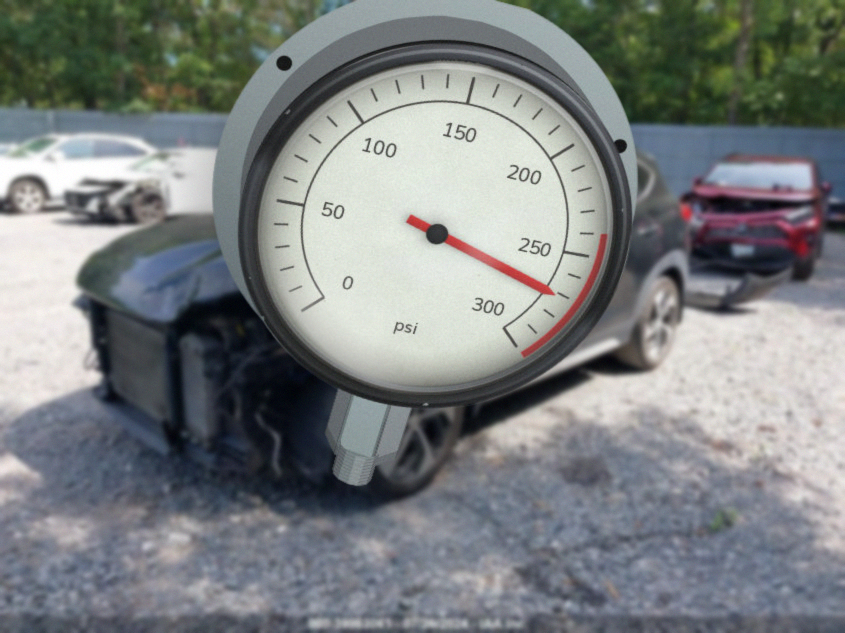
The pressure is 270 psi
